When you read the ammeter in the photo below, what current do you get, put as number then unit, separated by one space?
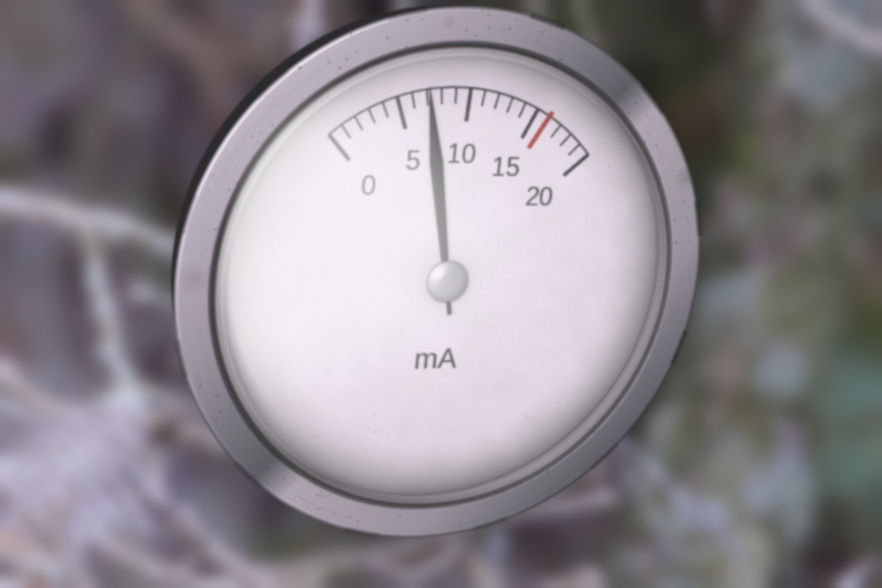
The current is 7 mA
